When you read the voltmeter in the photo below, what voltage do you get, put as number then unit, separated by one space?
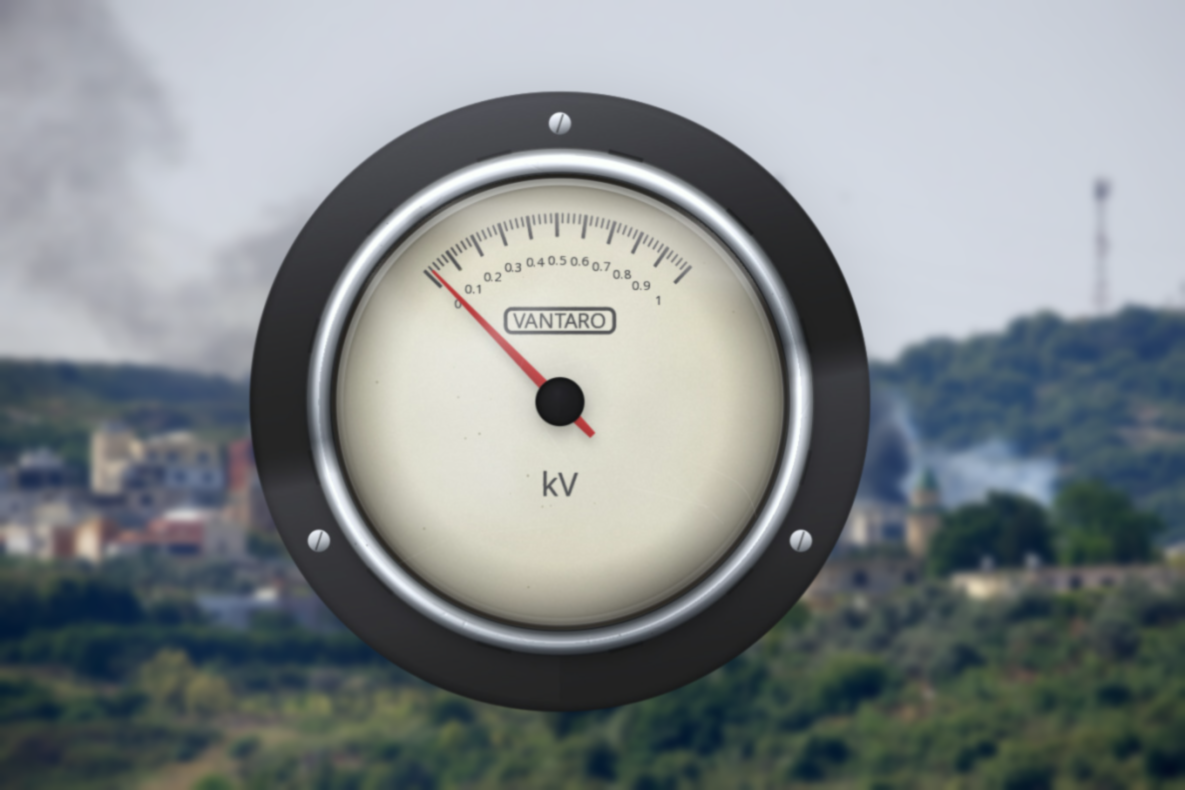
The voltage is 0.02 kV
